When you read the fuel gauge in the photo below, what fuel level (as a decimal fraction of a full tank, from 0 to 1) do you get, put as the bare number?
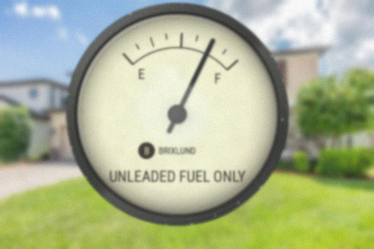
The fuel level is 0.75
